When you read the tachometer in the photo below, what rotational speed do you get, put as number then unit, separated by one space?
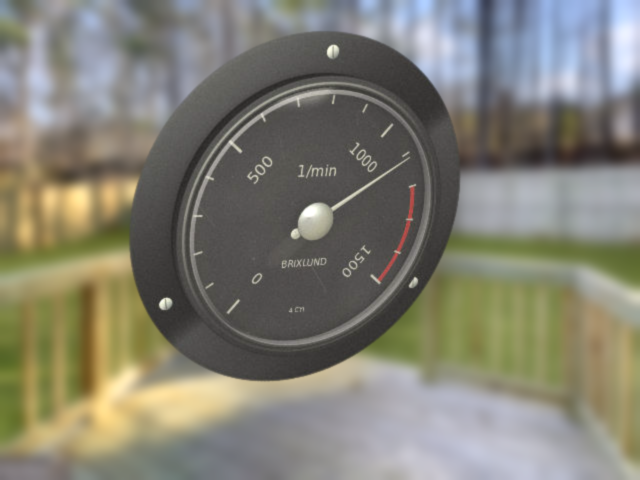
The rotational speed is 1100 rpm
